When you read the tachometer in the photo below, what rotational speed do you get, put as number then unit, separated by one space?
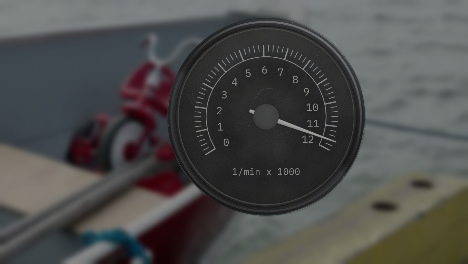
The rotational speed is 11600 rpm
